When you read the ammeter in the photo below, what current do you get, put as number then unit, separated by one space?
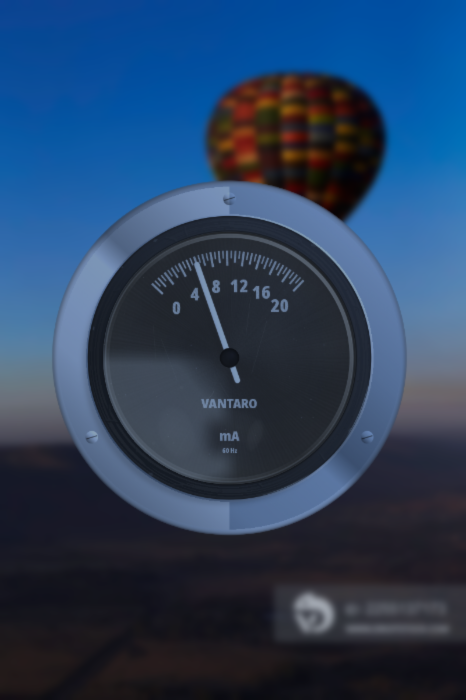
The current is 6 mA
